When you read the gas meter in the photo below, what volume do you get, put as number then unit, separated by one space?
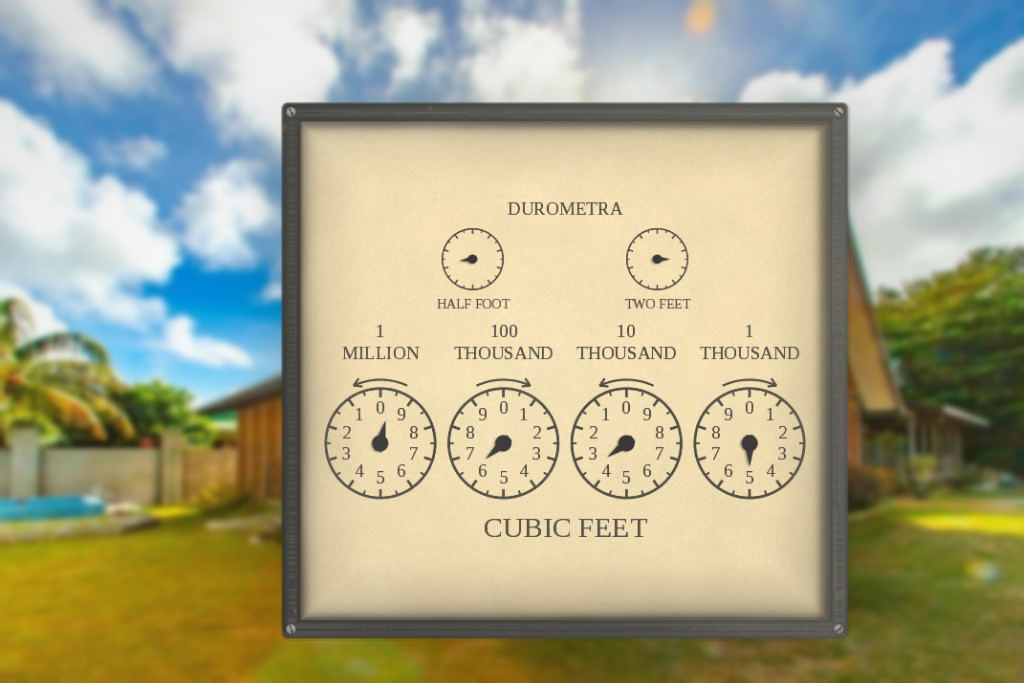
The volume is 963500 ft³
